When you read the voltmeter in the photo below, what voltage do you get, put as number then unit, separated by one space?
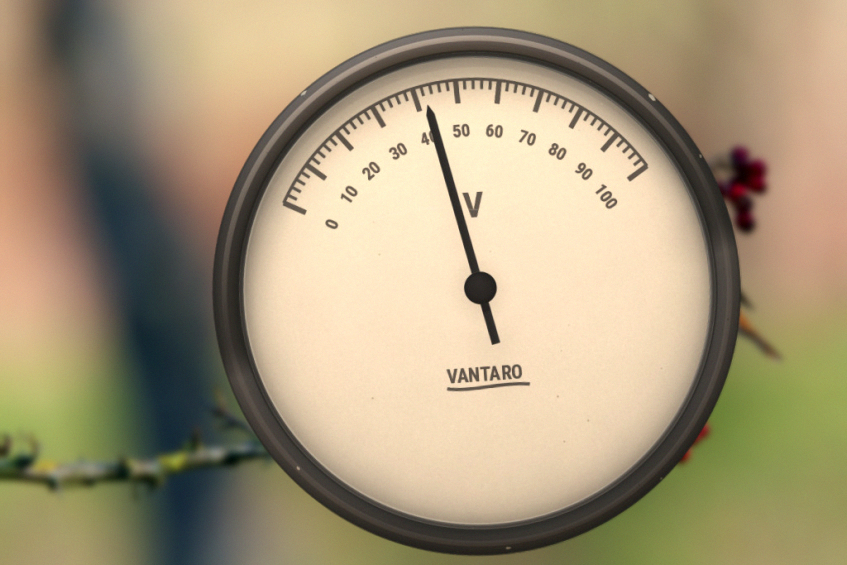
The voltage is 42 V
